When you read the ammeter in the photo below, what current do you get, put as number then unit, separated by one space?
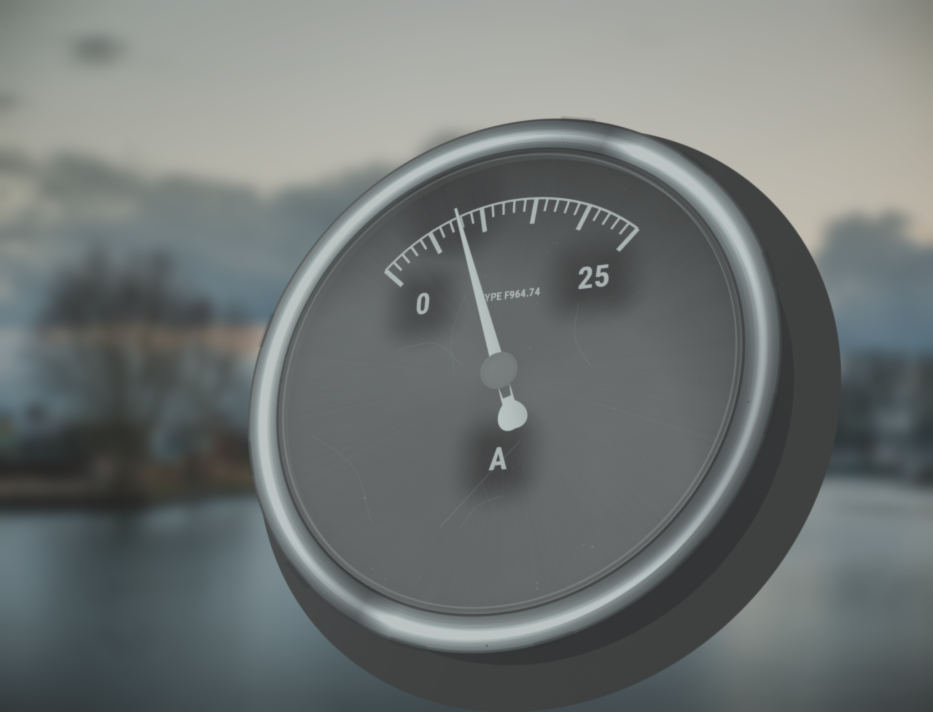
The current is 8 A
